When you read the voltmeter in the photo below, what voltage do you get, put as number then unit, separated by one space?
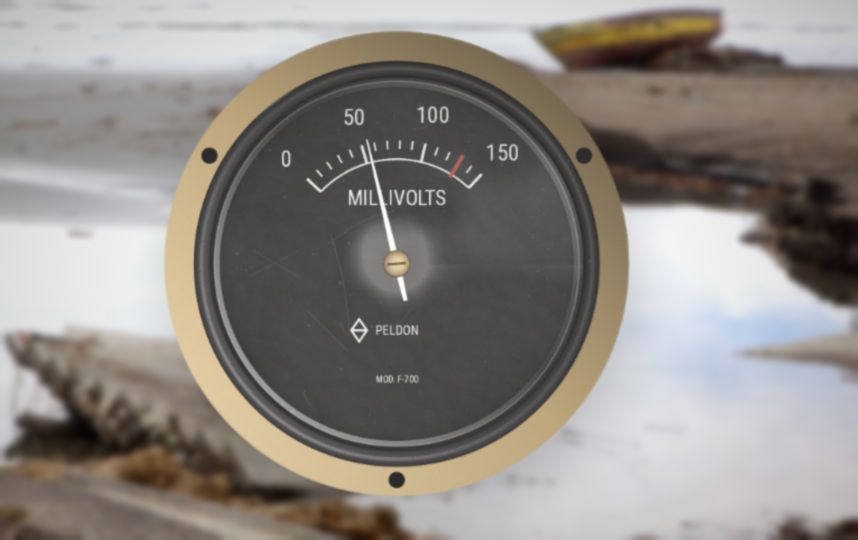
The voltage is 55 mV
